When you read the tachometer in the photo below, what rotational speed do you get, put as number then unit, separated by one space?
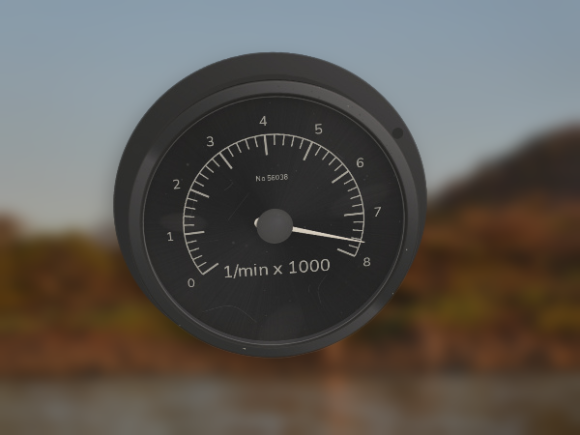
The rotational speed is 7600 rpm
